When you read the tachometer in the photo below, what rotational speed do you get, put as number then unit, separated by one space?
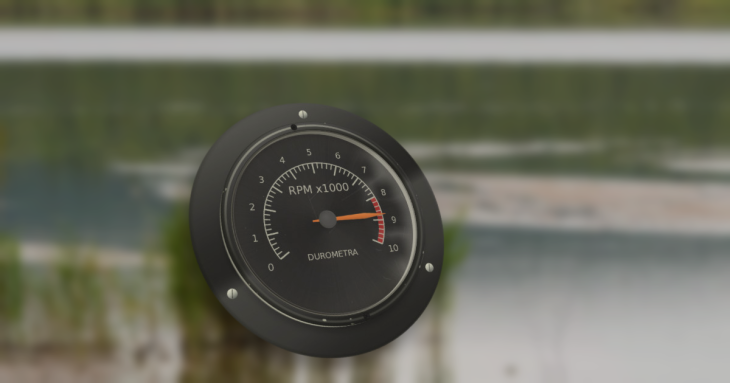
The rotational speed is 8800 rpm
